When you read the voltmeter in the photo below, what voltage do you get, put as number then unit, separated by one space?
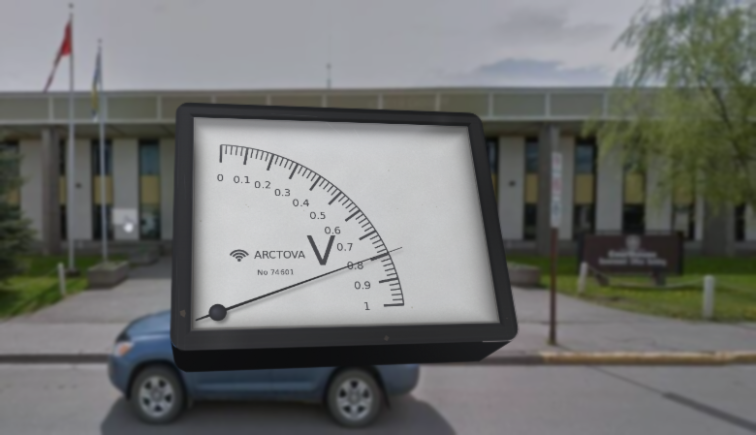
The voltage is 0.8 V
